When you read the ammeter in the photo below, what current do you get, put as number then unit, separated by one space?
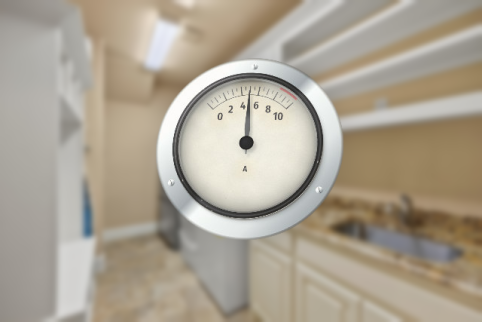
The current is 5 A
